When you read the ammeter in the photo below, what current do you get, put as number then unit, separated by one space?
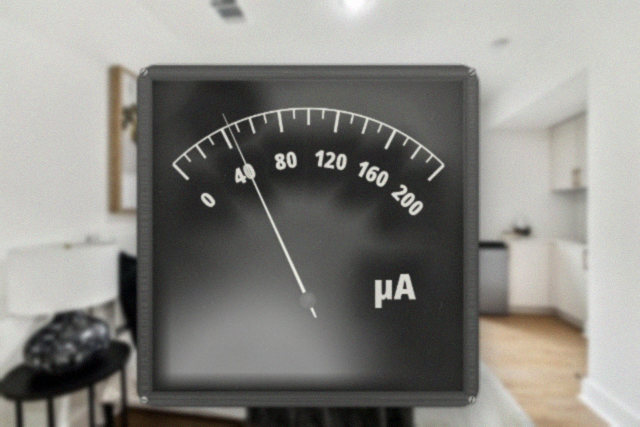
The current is 45 µA
